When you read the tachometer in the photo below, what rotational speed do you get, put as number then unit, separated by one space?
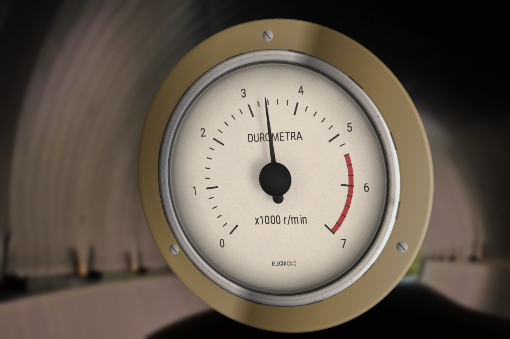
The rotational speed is 3400 rpm
